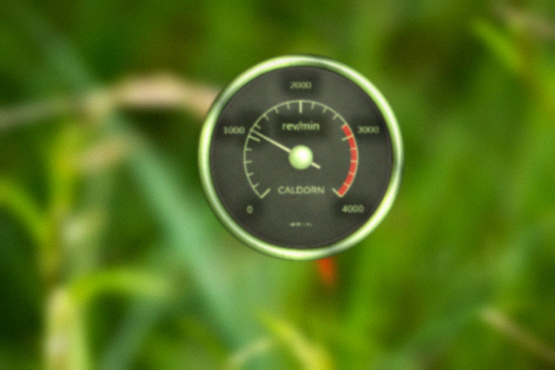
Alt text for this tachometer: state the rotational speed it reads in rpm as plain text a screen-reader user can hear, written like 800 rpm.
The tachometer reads 1100 rpm
